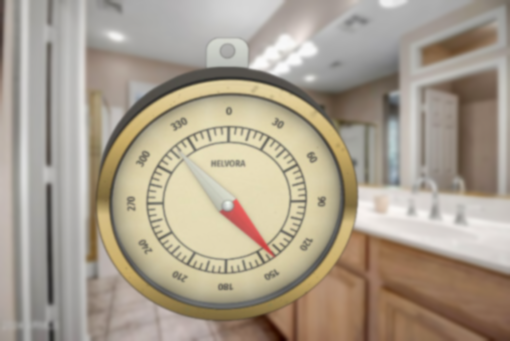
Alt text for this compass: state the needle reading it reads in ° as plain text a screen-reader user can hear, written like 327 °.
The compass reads 140 °
